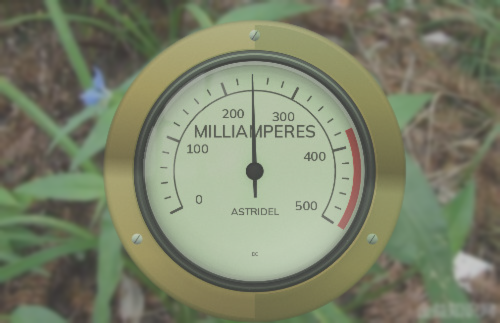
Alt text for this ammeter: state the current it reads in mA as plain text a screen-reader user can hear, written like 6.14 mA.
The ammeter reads 240 mA
